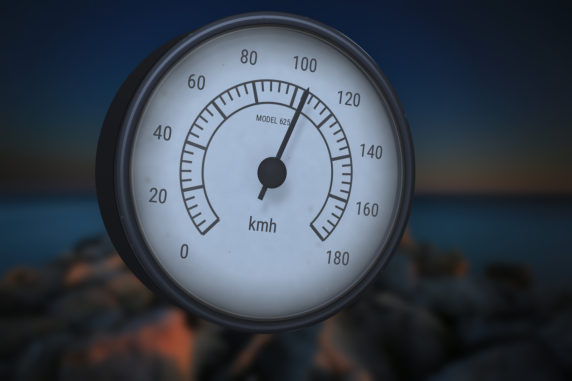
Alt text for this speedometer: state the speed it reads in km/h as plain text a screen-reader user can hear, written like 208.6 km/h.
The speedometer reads 104 km/h
